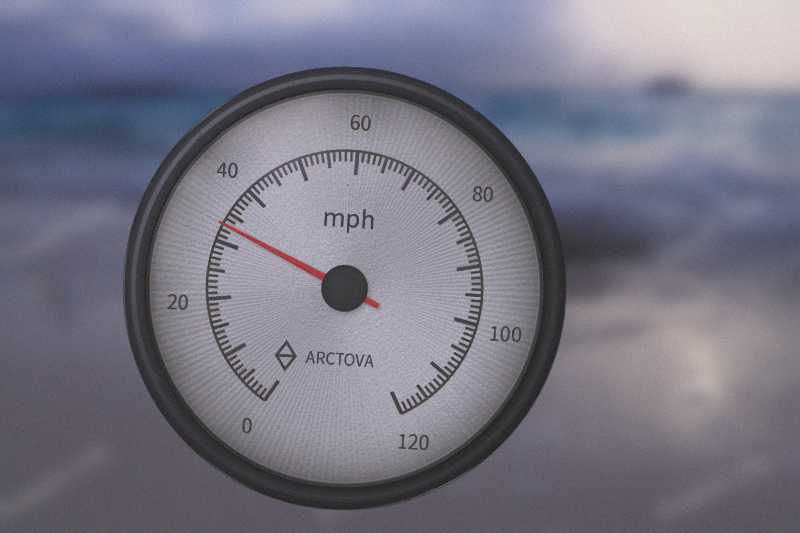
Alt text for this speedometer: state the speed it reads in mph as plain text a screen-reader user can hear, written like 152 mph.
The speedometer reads 33 mph
